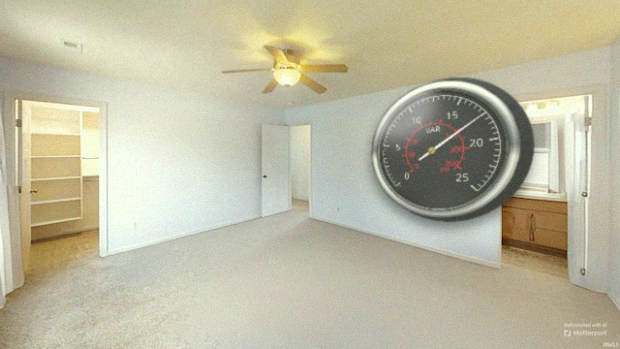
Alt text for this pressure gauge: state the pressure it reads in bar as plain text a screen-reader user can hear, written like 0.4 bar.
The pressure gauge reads 17.5 bar
